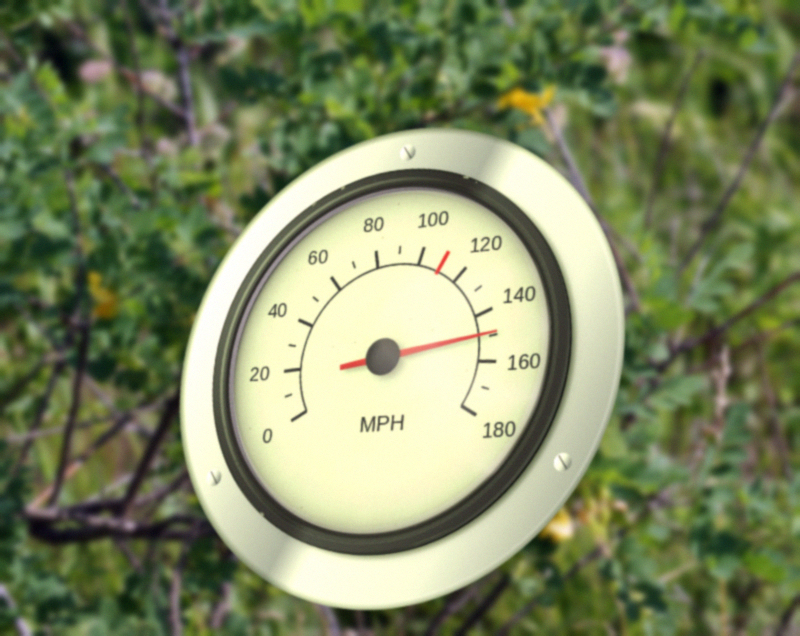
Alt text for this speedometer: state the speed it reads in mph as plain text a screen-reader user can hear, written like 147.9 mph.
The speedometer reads 150 mph
